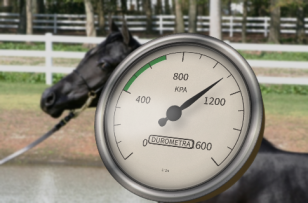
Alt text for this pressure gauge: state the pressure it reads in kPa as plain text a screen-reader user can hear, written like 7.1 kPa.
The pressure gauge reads 1100 kPa
